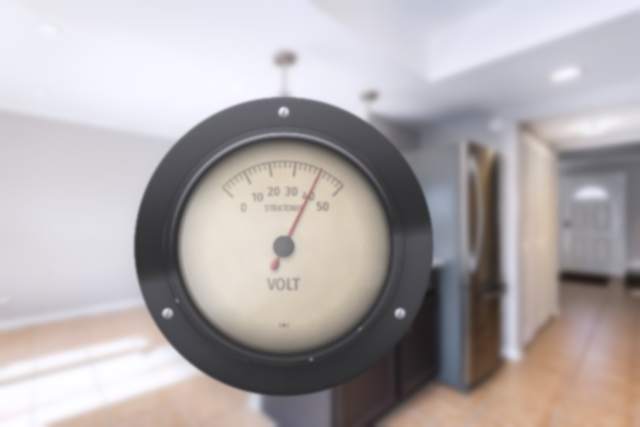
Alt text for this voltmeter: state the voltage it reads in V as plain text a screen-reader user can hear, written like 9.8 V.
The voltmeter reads 40 V
